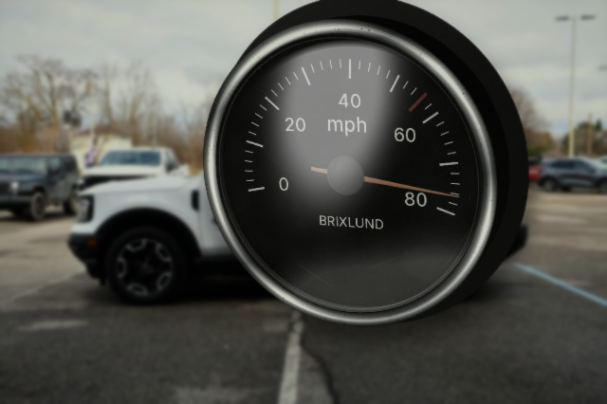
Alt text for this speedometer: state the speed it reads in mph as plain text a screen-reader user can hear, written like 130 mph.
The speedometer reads 76 mph
